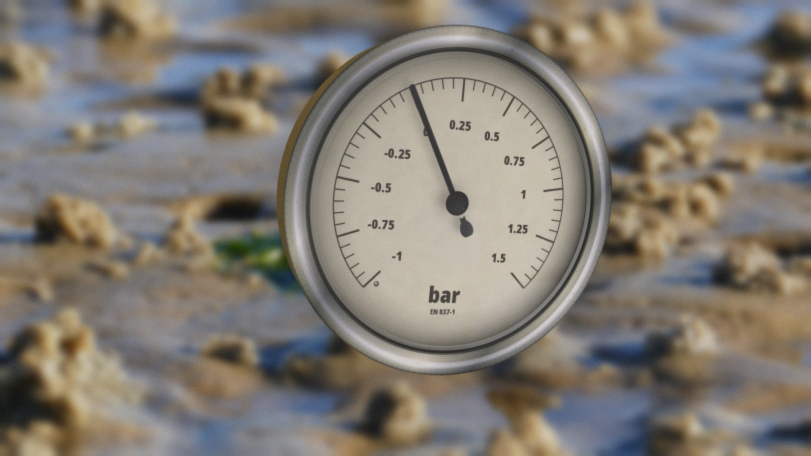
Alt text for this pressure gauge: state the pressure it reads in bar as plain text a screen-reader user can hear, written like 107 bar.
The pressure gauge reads 0 bar
